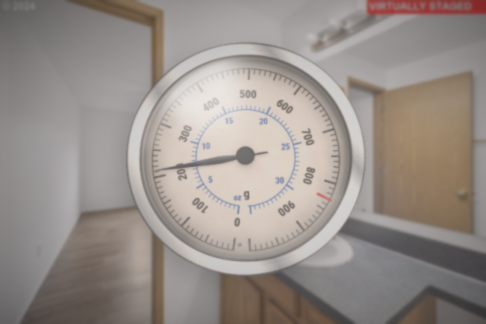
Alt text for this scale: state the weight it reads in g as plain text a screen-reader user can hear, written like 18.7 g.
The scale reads 210 g
